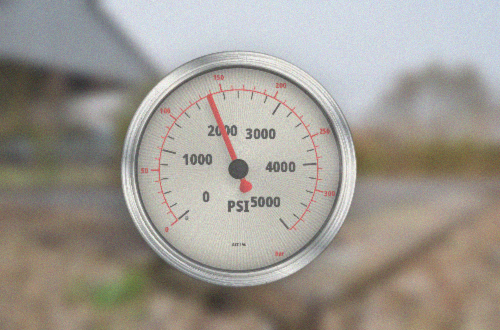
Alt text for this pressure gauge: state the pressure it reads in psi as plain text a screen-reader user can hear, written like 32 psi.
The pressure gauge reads 2000 psi
